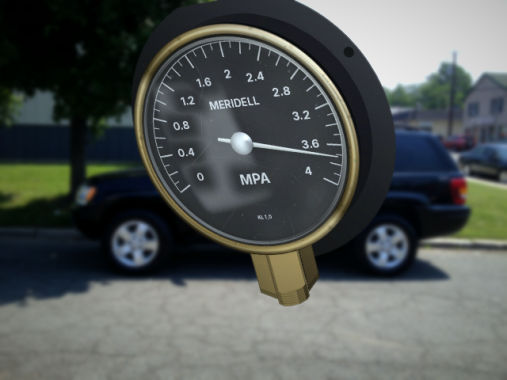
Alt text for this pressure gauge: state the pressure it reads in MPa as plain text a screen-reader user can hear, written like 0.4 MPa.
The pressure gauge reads 3.7 MPa
